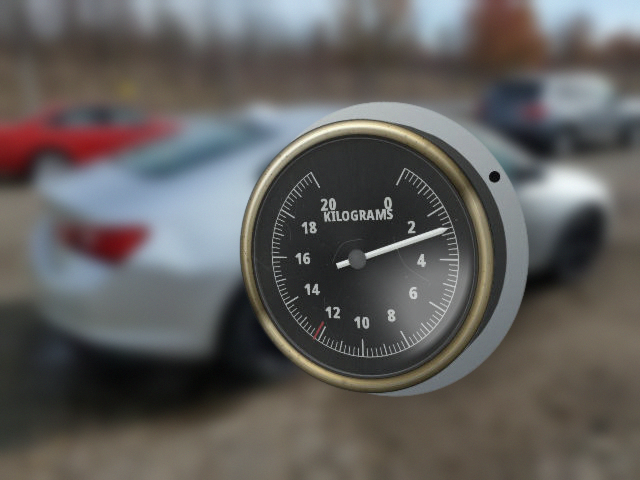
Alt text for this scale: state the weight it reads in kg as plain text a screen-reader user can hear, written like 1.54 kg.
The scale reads 2.8 kg
